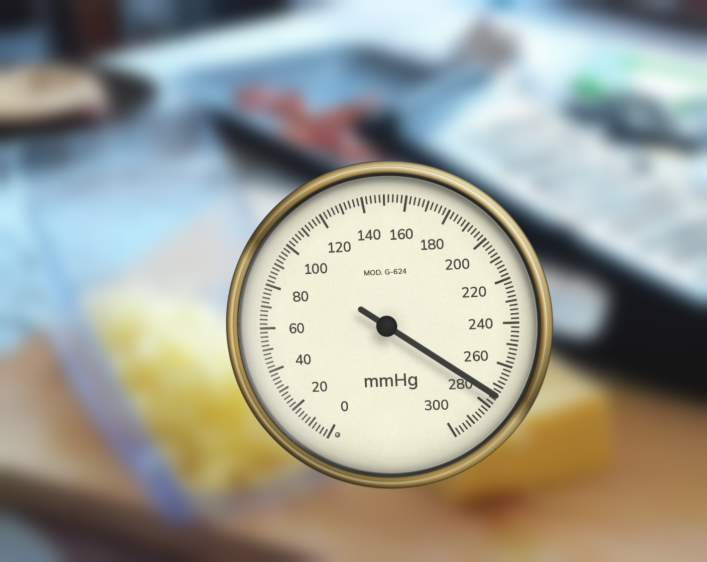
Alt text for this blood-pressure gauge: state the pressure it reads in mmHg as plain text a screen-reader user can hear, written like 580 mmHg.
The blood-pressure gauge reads 274 mmHg
